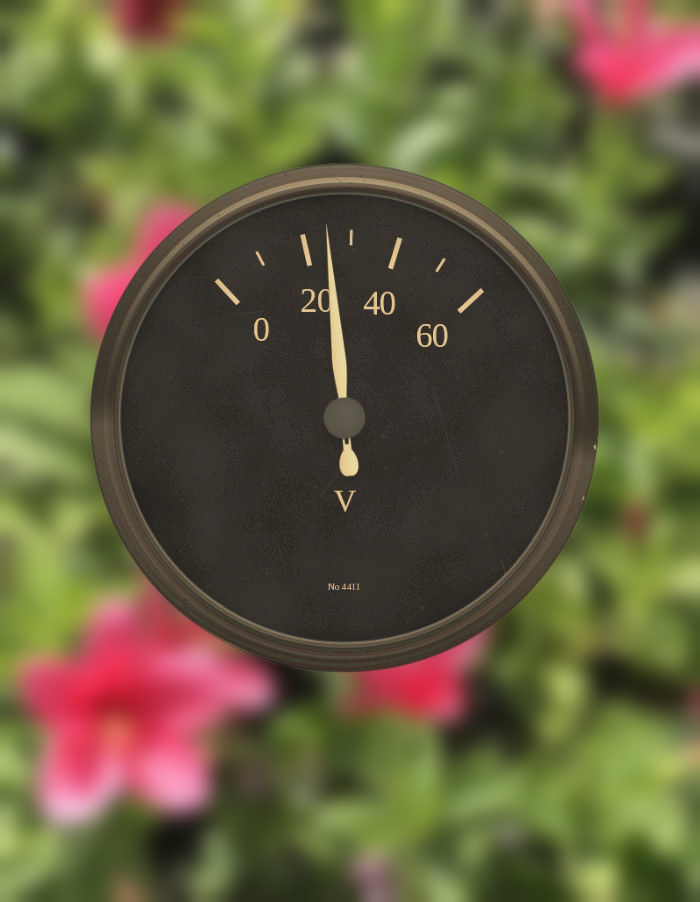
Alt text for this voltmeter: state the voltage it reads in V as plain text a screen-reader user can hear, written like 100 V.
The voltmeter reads 25 V
